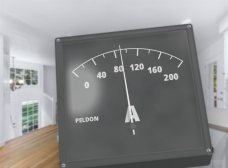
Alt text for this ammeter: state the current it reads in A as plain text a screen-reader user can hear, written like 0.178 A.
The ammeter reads 90 A
